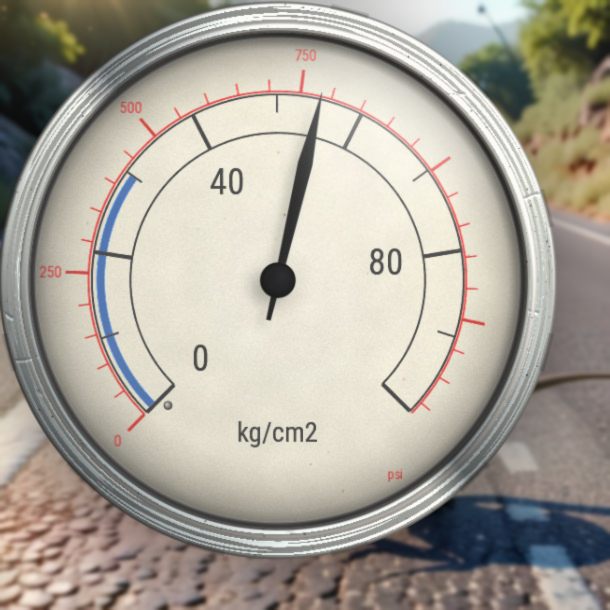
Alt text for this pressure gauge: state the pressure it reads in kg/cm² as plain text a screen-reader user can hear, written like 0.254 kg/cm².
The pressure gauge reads 55 kg/cm²
